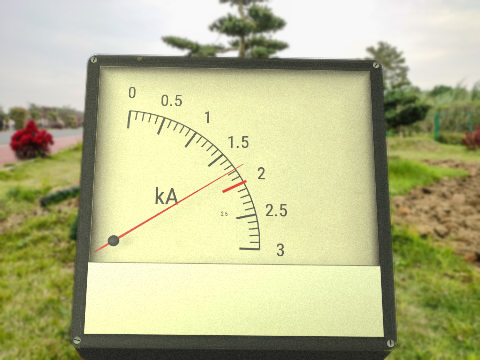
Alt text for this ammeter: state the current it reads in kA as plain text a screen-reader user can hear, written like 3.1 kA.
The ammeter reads 1.8 kA
